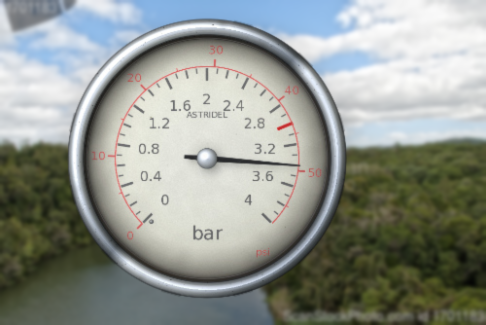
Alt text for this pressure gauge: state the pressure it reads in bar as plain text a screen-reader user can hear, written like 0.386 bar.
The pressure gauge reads 3.4 bar
